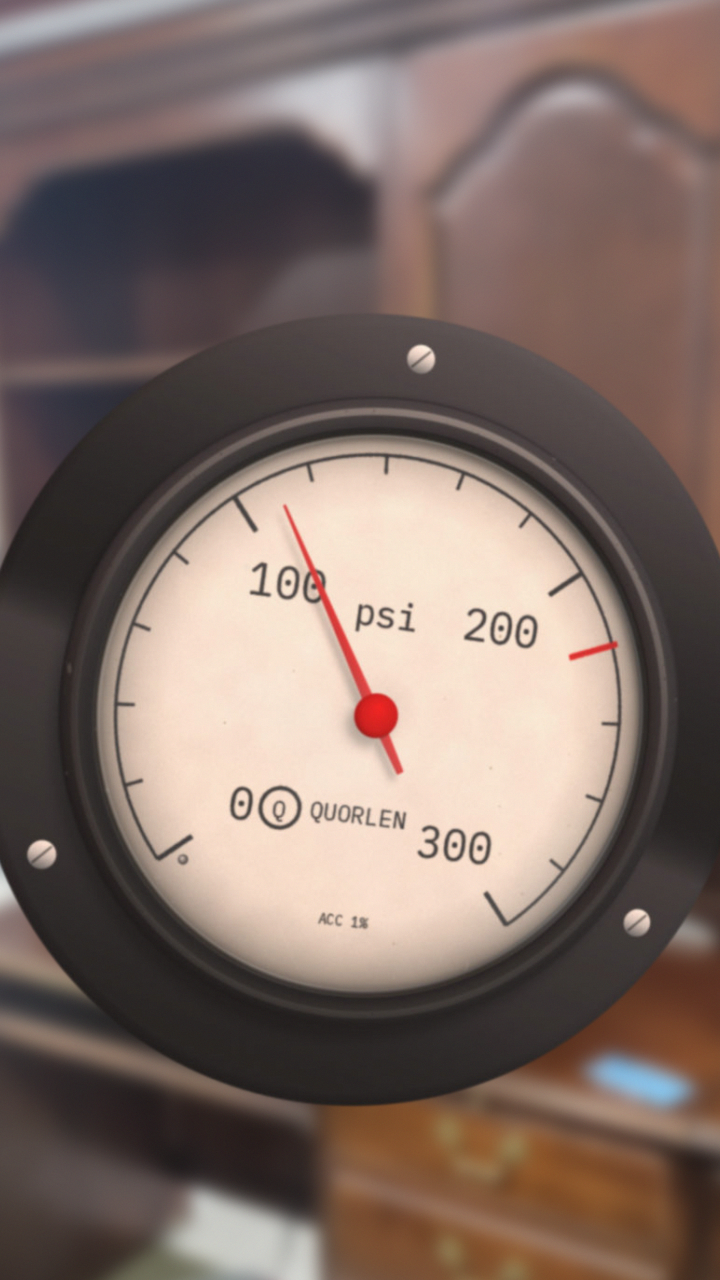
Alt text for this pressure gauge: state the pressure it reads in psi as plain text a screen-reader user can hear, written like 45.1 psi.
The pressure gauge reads 110 psi
